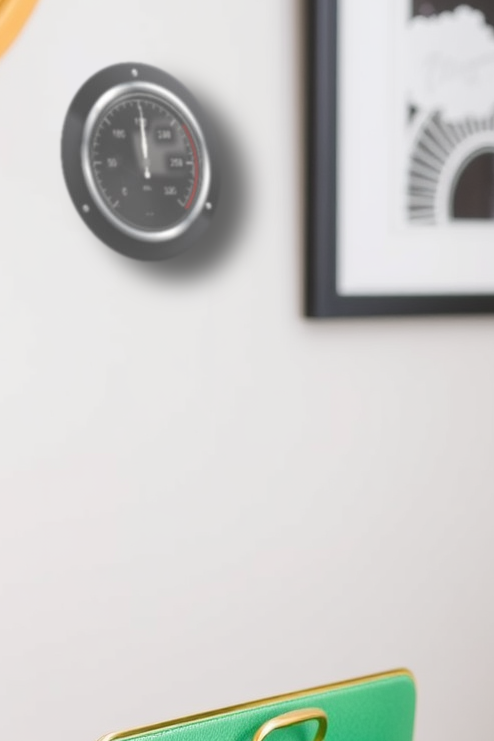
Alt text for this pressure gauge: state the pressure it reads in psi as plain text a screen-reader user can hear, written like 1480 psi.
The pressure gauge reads 150 psi
